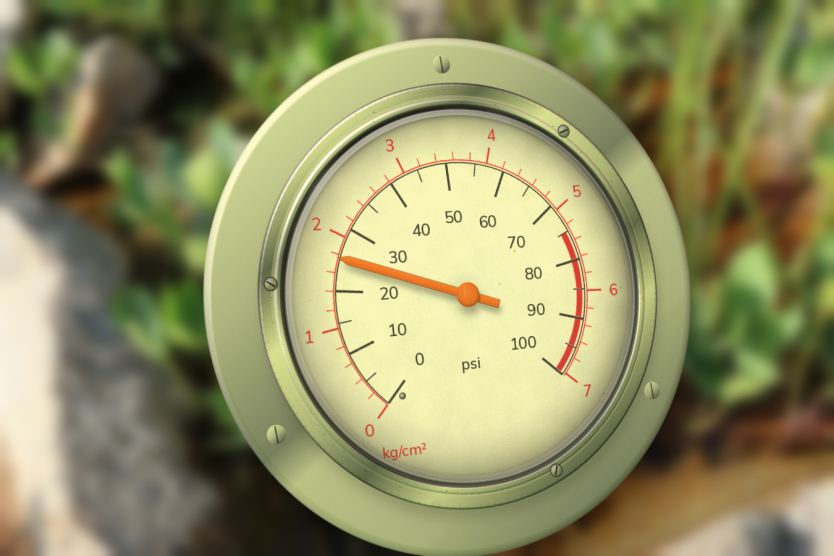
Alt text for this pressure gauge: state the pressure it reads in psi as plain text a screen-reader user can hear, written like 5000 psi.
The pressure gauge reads 25 psi
